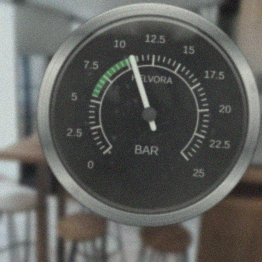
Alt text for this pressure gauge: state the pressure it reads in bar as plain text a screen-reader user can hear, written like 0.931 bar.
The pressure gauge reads 10.5 bar
